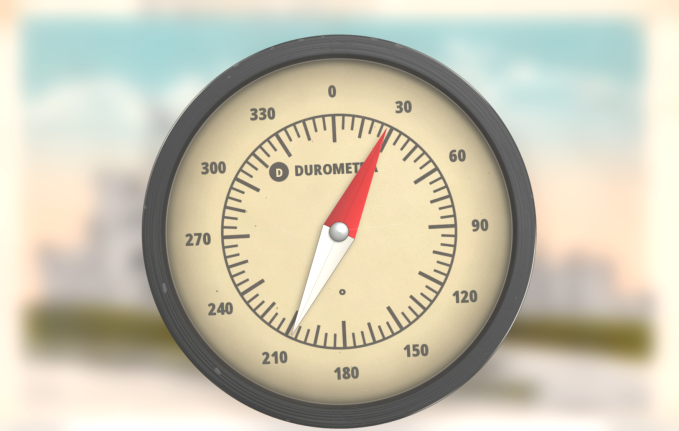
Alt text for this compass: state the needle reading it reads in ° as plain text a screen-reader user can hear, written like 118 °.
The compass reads 27.5 °
